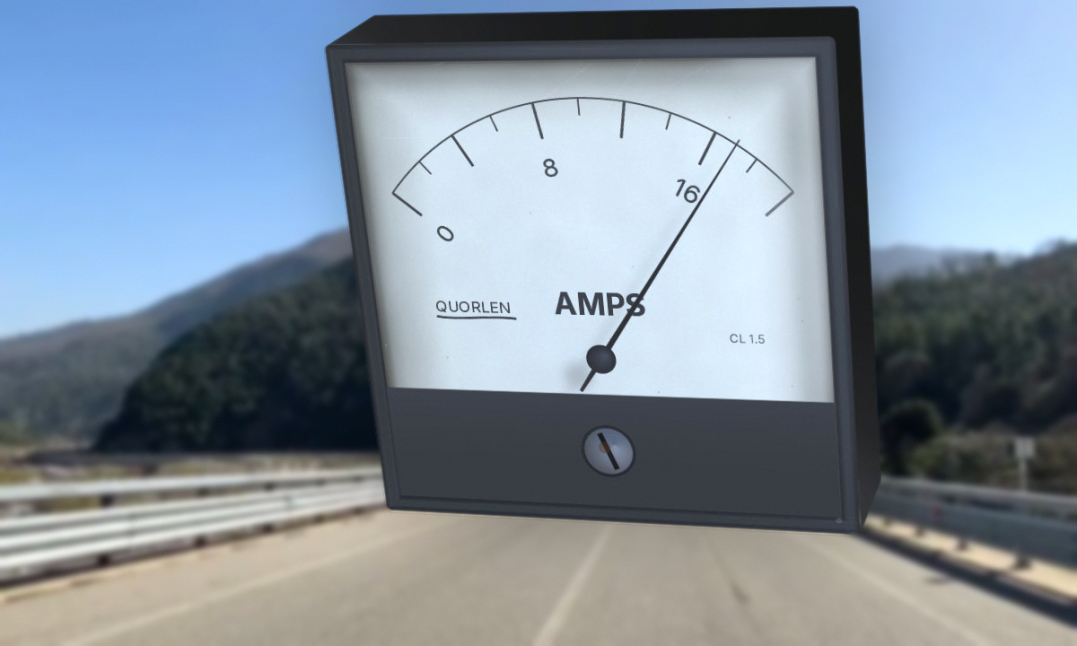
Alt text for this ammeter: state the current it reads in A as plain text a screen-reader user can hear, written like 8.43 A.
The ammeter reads 17 A
